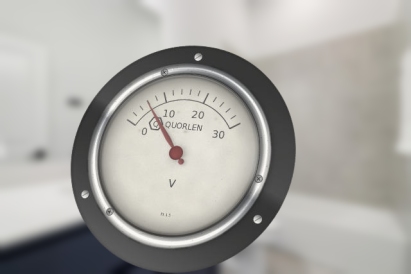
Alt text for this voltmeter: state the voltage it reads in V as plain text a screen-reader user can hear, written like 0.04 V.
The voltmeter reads 6 V
